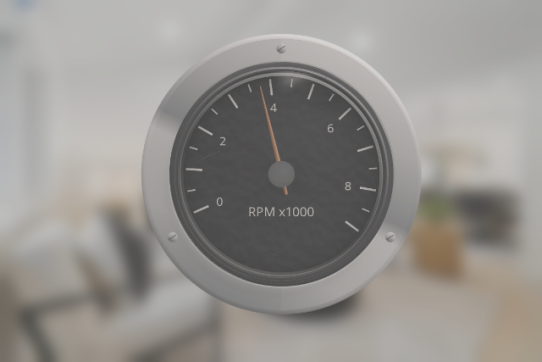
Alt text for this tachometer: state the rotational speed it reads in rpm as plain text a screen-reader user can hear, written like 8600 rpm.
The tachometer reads 3750 rpm
